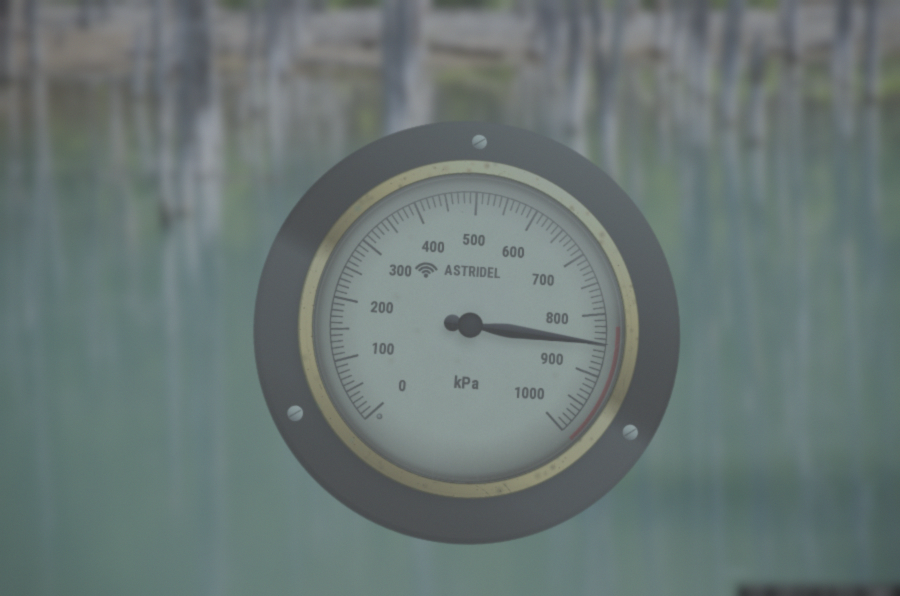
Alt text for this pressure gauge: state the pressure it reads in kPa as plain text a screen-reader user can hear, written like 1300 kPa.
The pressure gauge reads 850 kPa
